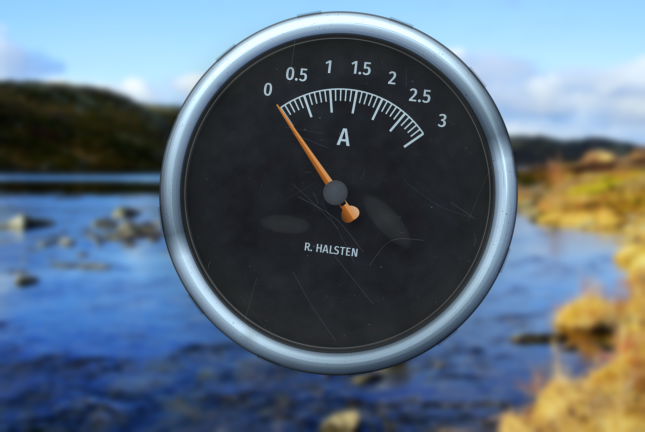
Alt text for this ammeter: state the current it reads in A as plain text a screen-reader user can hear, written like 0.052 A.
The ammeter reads 0 A
